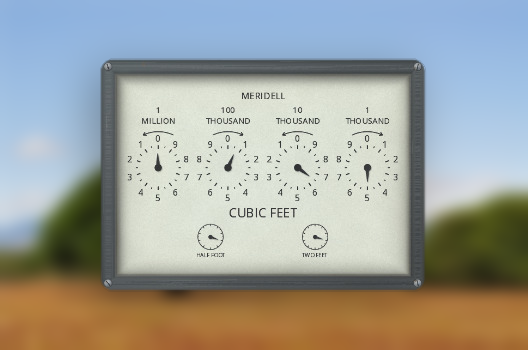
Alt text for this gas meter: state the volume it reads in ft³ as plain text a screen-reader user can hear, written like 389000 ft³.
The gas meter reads 6500 ft³
